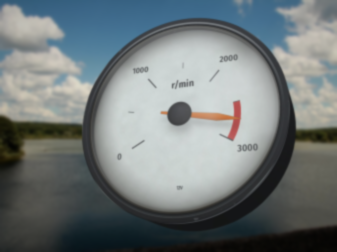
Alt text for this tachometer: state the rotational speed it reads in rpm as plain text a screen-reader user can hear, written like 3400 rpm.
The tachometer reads 2750 rpm
